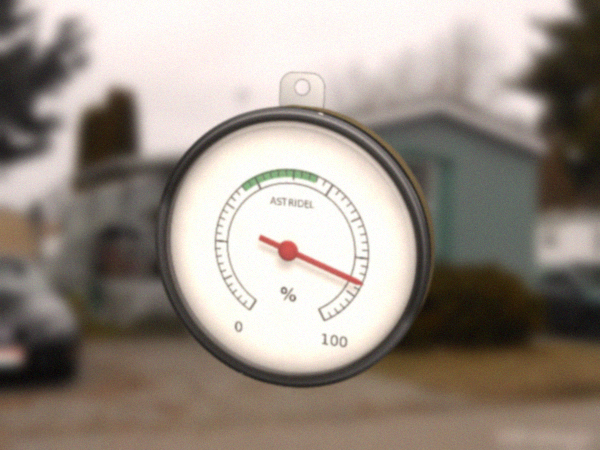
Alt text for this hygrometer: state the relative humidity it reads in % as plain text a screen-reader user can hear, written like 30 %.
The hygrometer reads 86 %
